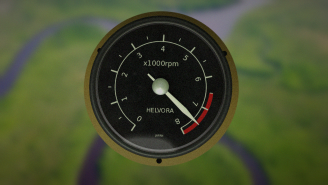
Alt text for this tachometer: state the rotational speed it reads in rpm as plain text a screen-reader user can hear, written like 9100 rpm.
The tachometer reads 7500 rpm
